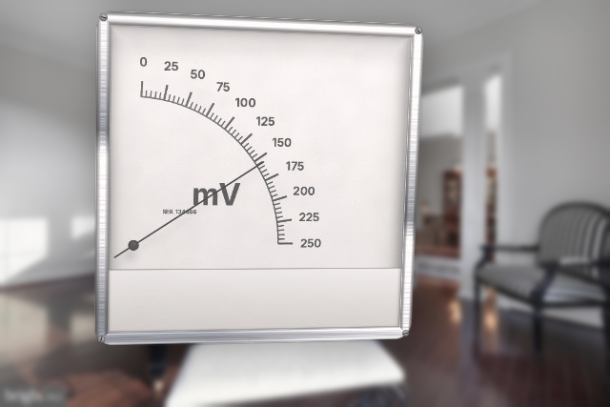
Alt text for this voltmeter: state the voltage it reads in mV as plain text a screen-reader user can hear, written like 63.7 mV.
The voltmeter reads 155 mV
